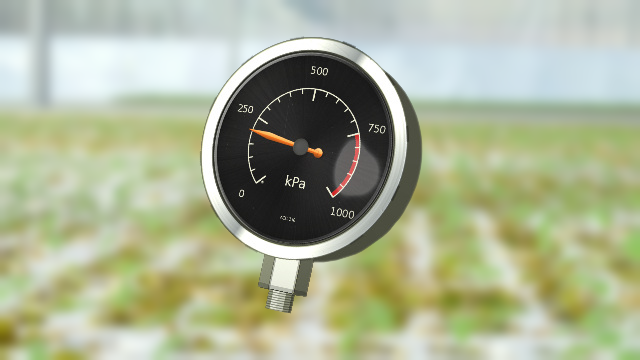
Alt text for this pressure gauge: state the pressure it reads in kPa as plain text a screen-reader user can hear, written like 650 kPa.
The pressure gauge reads 200 kPa
